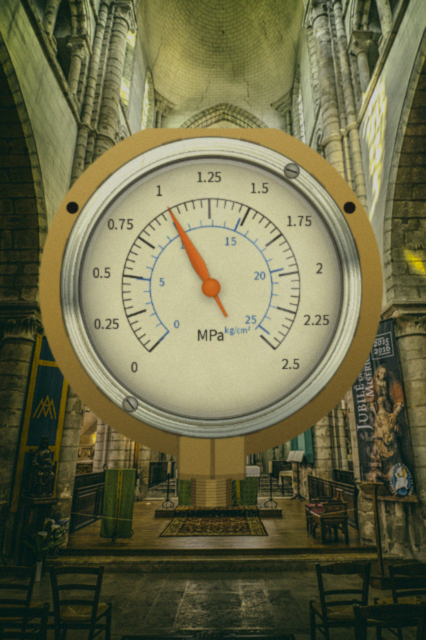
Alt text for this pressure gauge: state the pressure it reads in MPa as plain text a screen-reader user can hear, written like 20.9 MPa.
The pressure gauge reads 1 MPa
